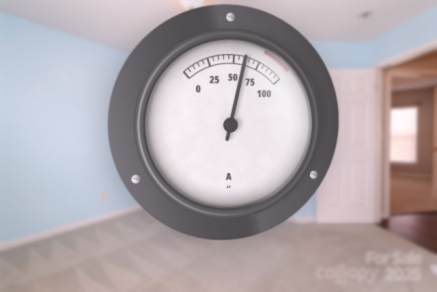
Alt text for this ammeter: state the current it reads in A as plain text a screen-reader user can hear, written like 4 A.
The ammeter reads 60 A
